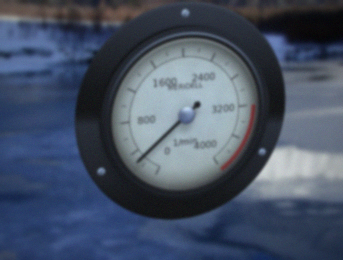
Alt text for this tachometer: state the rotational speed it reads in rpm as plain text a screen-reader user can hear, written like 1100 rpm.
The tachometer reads 300 rpm
